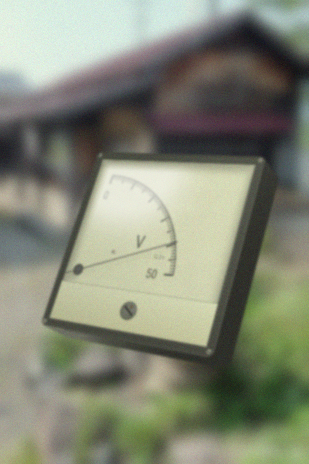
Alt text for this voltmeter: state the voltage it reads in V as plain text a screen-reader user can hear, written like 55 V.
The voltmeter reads 40 V
